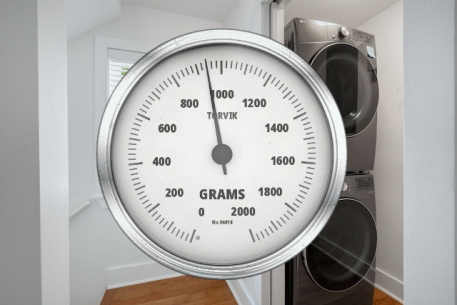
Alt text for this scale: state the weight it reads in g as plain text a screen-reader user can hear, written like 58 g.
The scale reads 940 g
